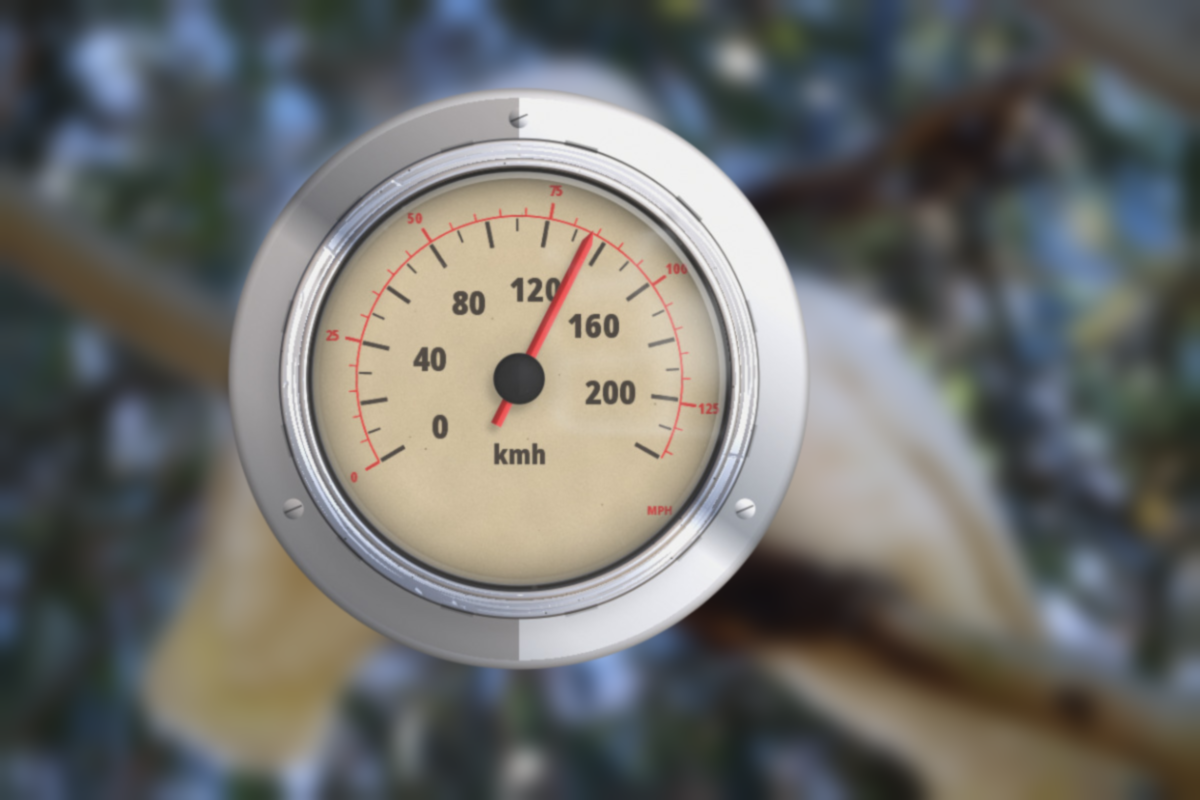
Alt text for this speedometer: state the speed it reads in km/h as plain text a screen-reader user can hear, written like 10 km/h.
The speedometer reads 135 km/h
